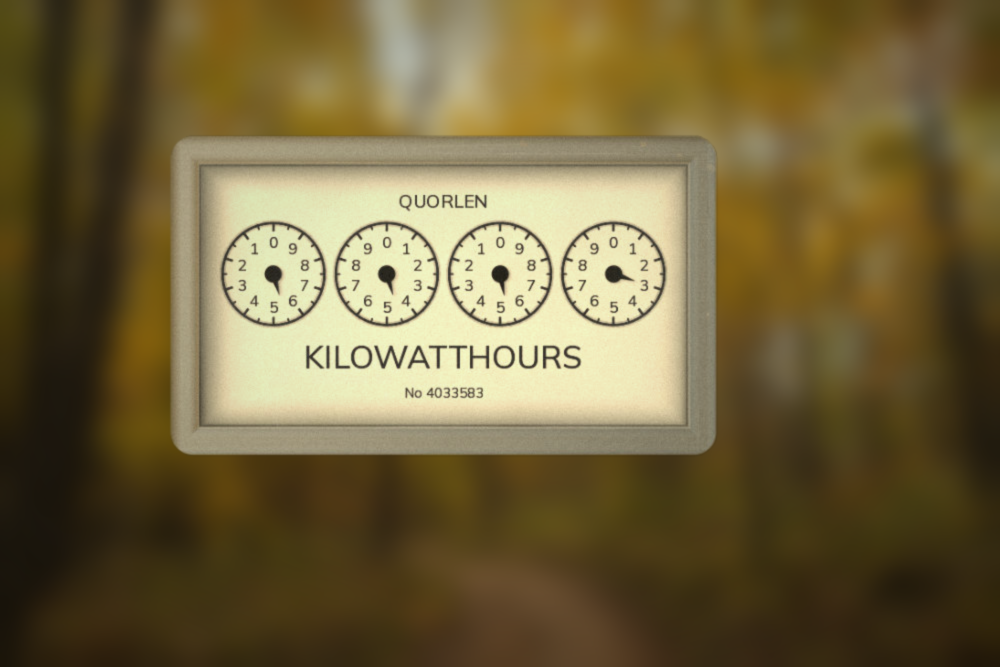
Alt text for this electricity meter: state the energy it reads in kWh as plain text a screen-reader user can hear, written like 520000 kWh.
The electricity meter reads 5453 kWh
